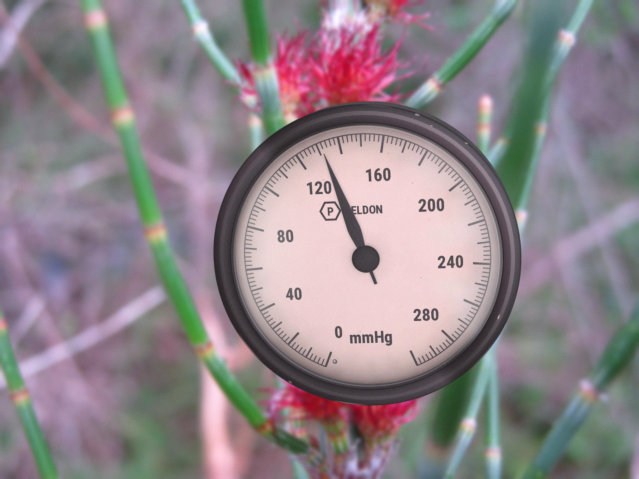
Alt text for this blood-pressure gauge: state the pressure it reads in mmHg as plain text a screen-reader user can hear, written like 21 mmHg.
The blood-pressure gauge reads 132 mmHg
